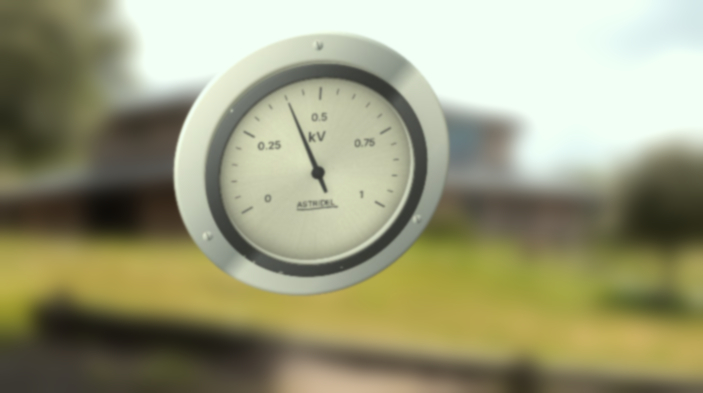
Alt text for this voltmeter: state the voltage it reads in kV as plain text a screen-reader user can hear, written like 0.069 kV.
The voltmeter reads 0.4 kV
